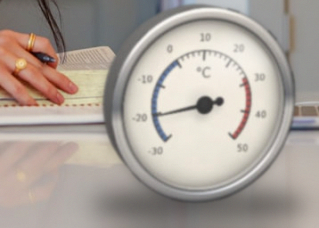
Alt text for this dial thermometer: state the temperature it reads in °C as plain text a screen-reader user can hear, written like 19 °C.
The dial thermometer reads -20 °C
